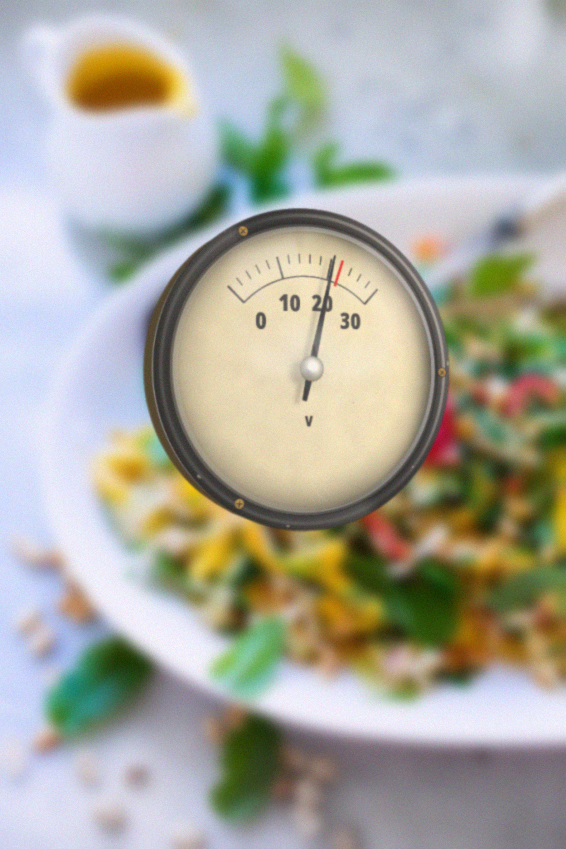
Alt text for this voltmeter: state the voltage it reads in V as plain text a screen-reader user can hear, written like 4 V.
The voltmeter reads 20 V
